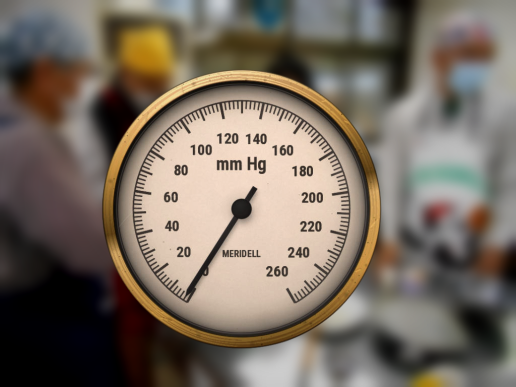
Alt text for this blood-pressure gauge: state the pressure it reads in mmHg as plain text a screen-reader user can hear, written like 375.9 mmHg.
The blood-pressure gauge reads 2 mmHg
